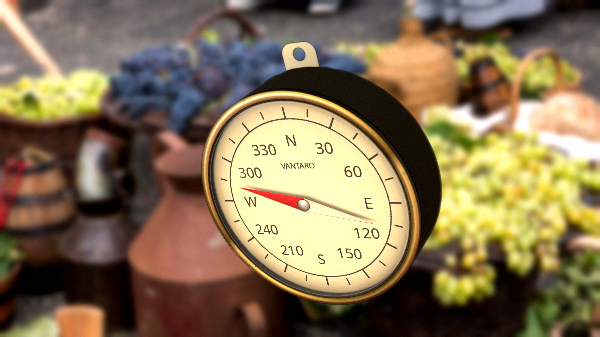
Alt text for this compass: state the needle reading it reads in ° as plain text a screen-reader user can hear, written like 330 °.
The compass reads 285 °
